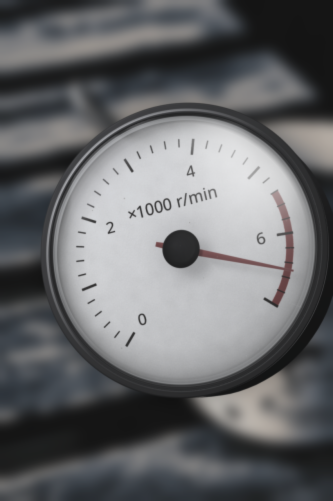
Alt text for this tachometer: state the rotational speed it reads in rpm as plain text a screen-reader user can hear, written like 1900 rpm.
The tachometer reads 6500 rpm
